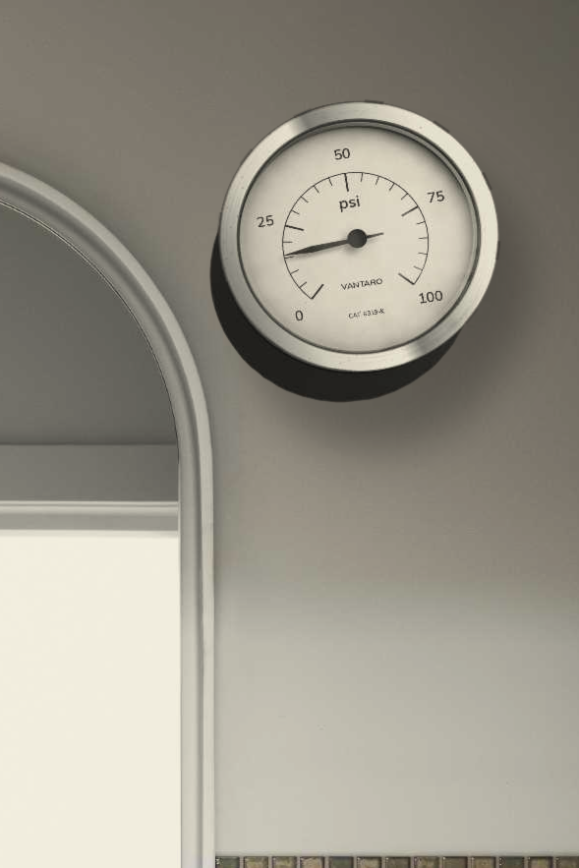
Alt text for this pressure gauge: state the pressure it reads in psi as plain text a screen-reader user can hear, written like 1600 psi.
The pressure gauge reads 15 psi
